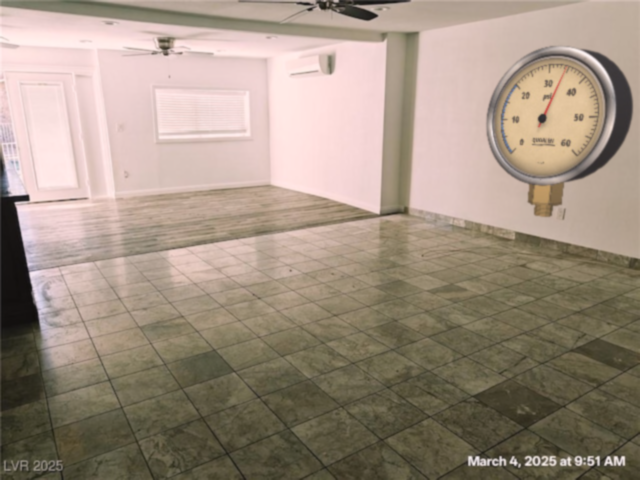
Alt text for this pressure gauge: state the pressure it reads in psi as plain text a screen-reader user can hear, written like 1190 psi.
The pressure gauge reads 35 psi
